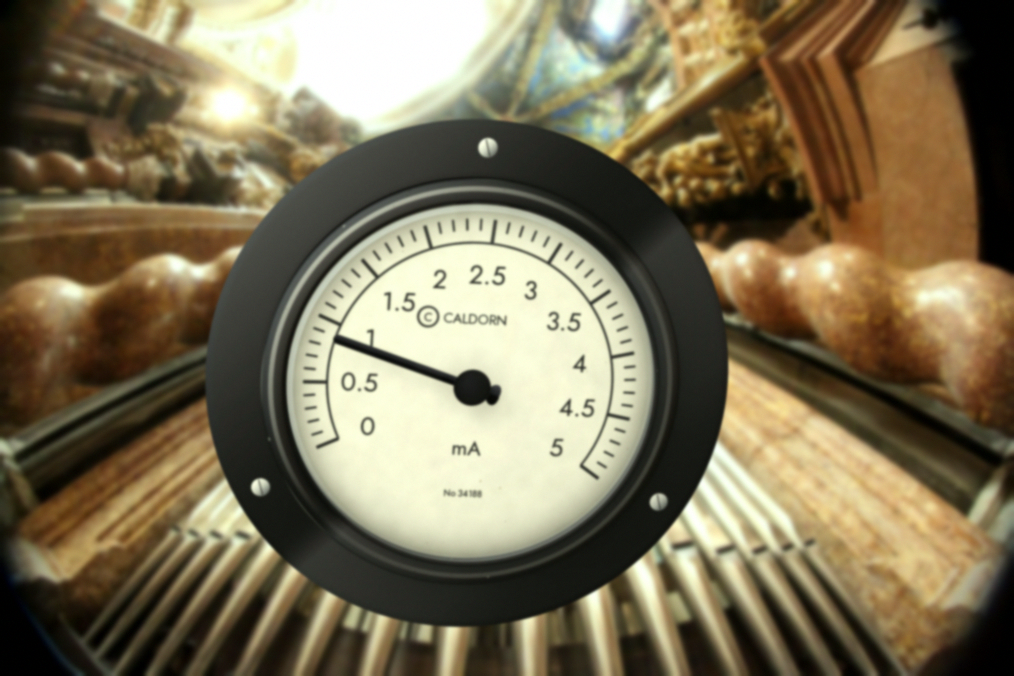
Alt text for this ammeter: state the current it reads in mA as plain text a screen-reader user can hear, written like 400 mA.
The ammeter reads 0.9 mA
